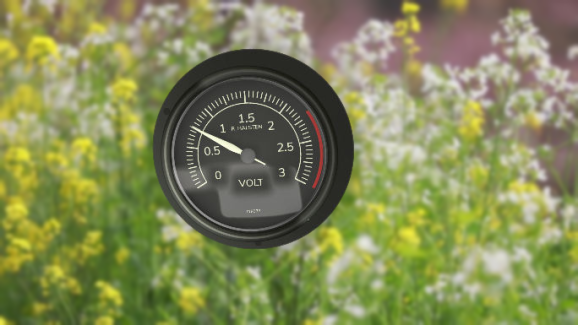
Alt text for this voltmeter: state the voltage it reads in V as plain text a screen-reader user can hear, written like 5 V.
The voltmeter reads 0.75 V
